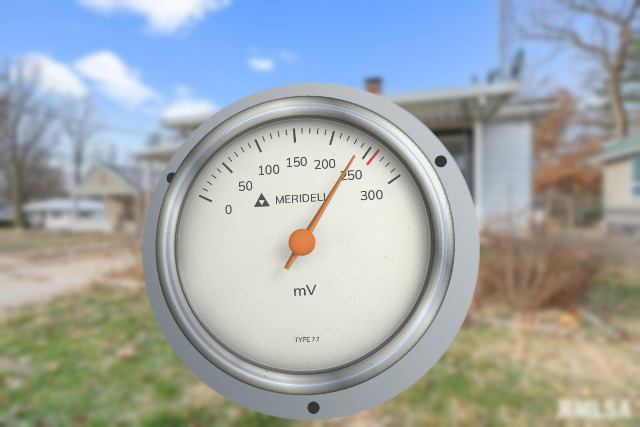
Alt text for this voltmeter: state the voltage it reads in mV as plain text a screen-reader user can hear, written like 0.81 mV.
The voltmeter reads 240 mV
